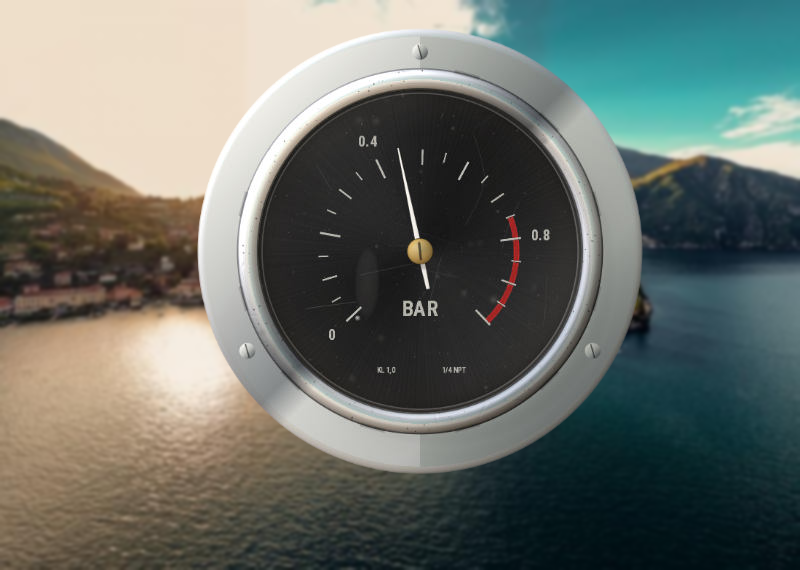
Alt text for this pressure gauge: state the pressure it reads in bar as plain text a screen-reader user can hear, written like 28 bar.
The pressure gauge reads 0.45 bar
